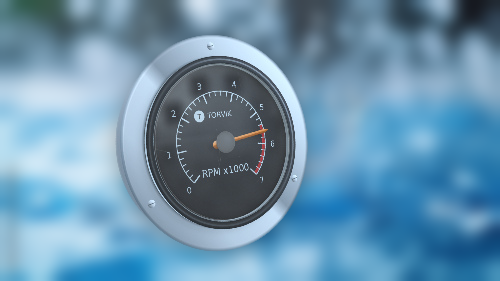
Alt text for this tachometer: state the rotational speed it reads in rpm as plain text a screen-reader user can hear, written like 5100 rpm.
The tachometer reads 5600 rpm
